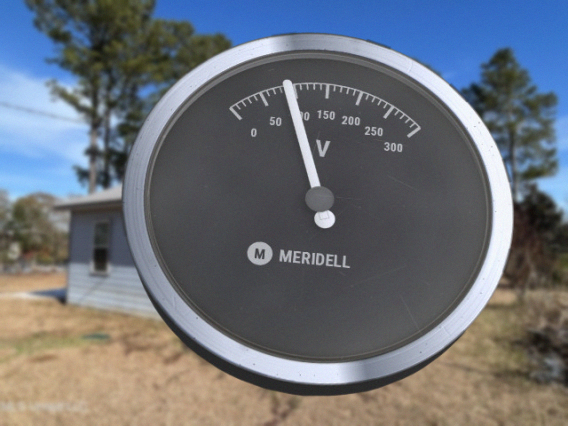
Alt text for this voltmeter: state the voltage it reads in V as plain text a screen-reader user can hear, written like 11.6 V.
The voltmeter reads 90 V
